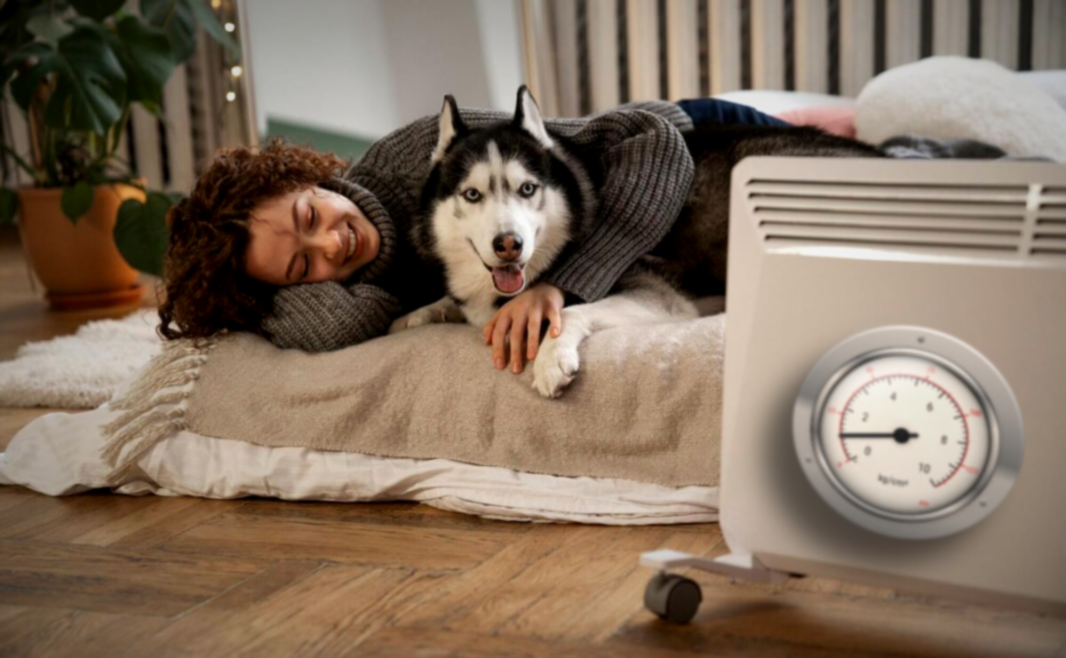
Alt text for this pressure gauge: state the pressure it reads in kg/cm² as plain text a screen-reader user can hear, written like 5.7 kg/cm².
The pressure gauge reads 1 kg/cm²
